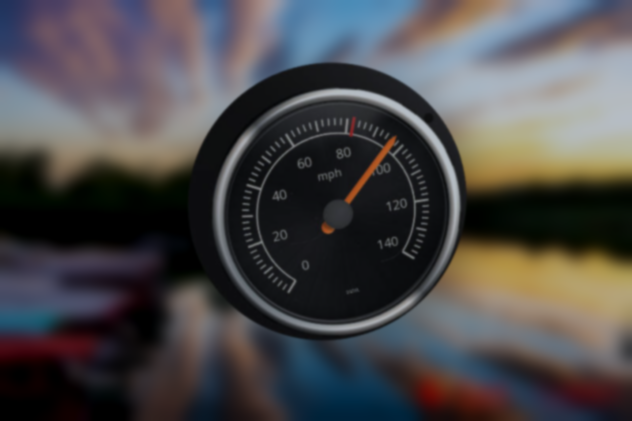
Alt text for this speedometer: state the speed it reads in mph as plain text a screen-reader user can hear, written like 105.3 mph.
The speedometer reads 96 mph
